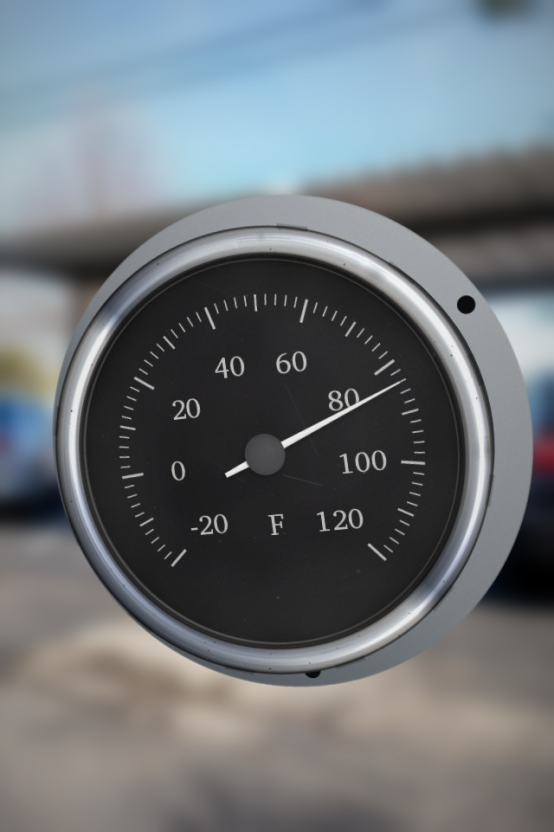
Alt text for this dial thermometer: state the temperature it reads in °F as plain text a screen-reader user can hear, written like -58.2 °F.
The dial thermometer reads 84 °F
